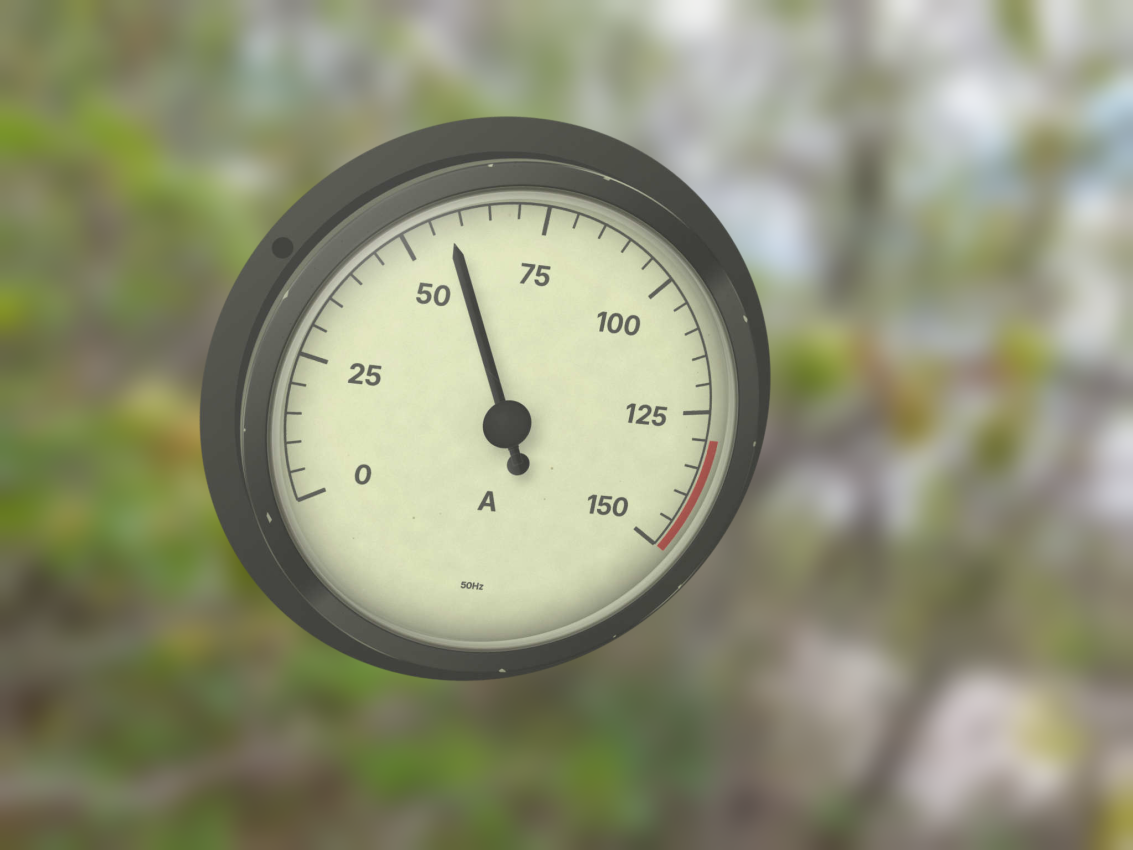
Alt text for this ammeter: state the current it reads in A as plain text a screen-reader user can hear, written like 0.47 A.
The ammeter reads 57.5 A
